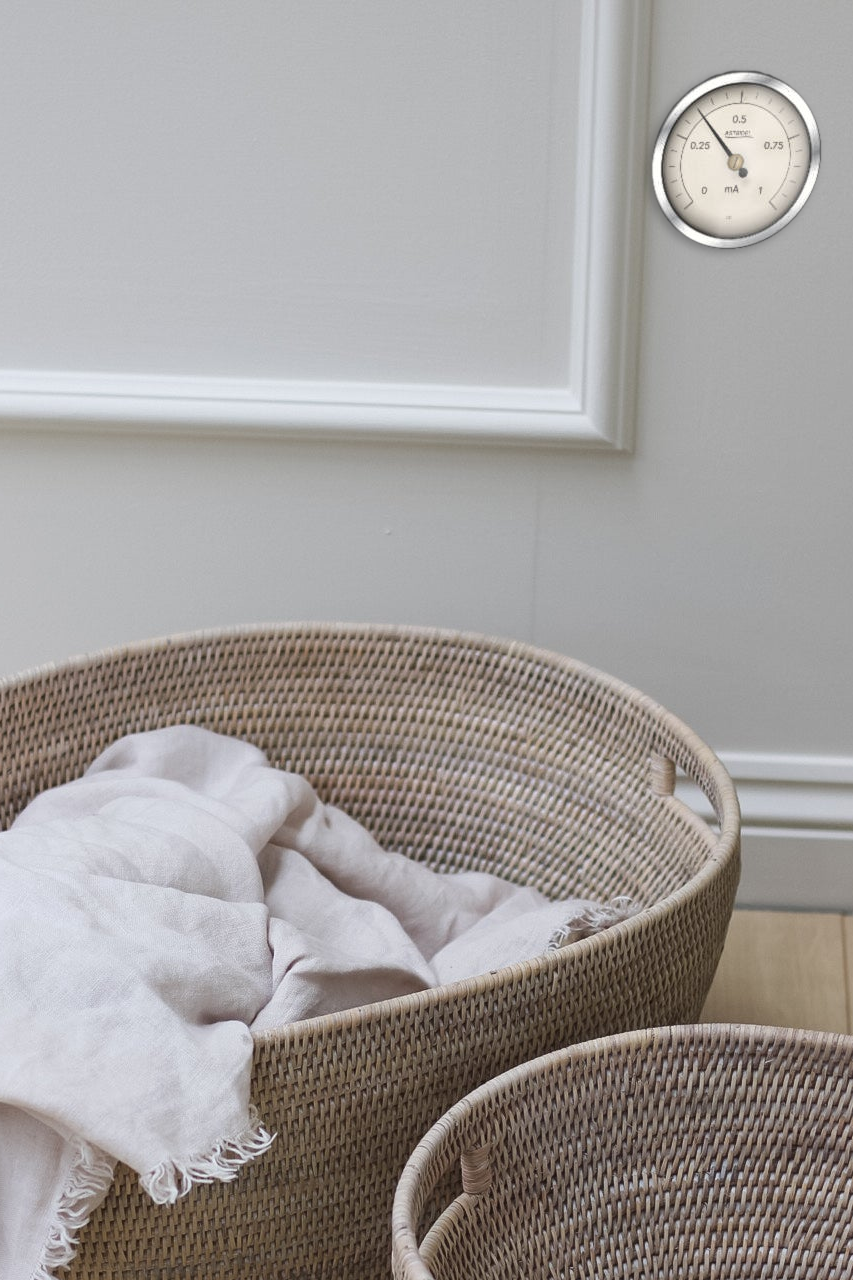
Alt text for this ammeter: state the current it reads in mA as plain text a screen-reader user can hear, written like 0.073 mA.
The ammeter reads 0.35 mA
